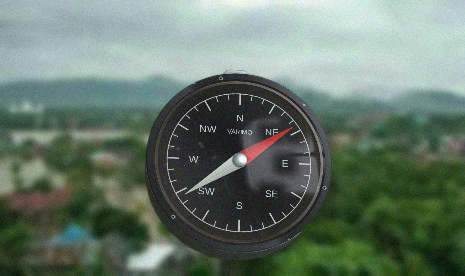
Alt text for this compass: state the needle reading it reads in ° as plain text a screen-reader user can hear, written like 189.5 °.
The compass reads 55 °
